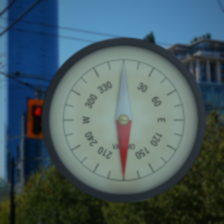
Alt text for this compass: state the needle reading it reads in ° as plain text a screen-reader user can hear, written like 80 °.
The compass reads 180 °
